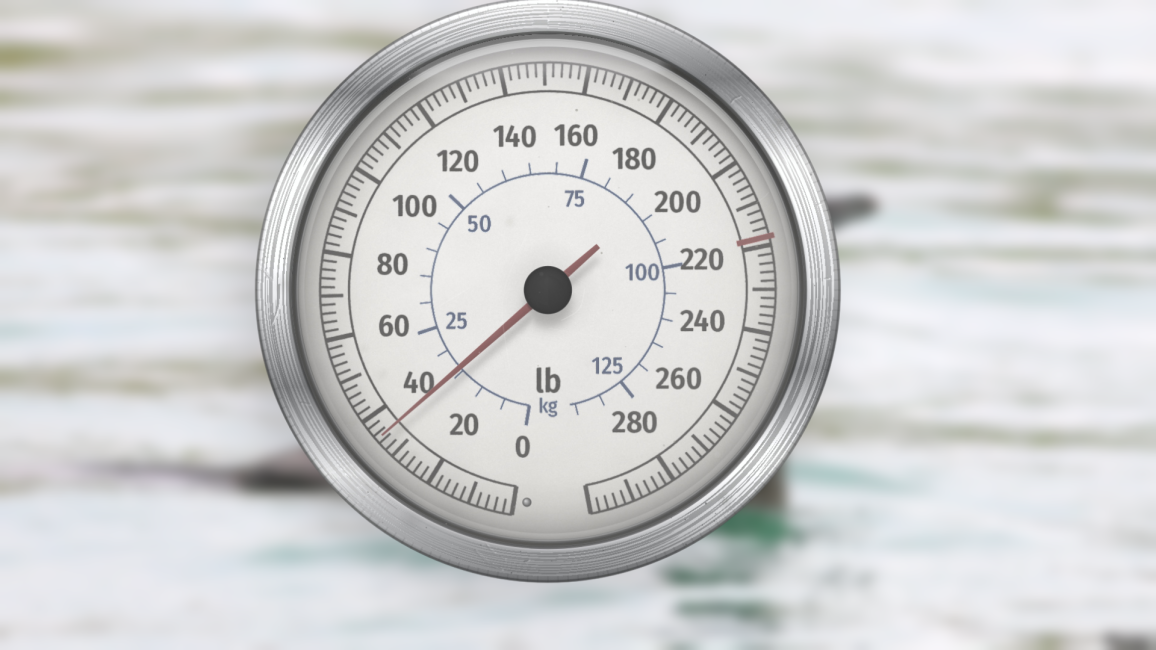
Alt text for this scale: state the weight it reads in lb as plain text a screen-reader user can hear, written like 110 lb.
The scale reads 35 lb
